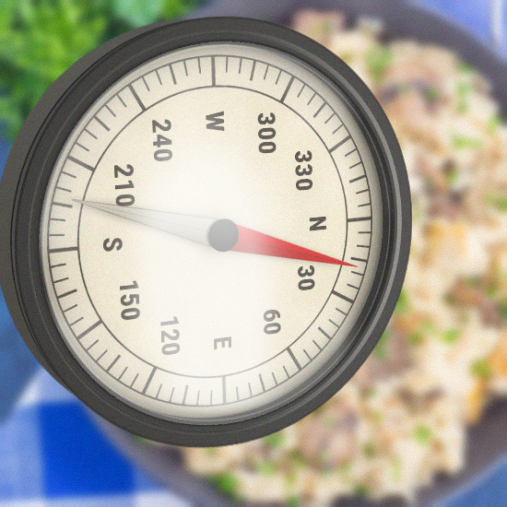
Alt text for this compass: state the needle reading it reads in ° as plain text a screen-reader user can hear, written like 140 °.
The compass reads 17.5 °
